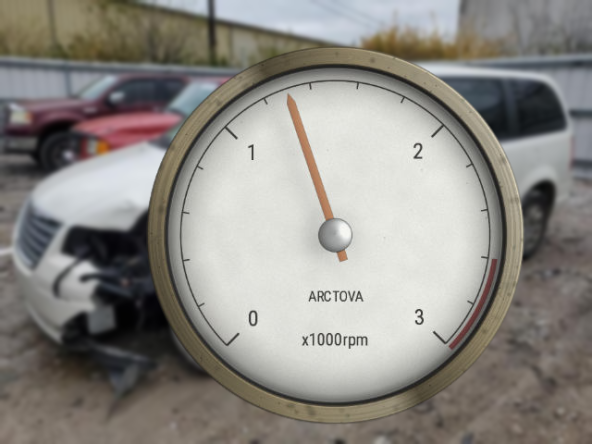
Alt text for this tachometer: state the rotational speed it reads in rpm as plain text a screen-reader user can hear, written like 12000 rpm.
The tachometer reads 1300 rpm
